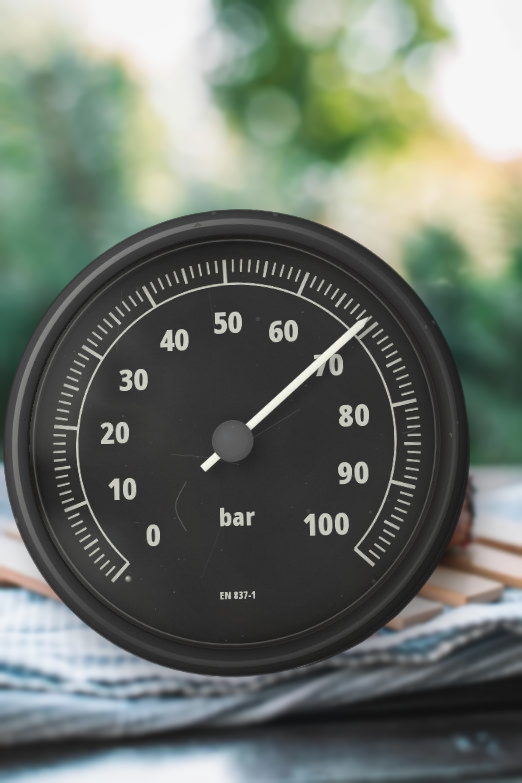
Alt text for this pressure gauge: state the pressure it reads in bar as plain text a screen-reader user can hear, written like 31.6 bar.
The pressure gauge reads 69 bar
